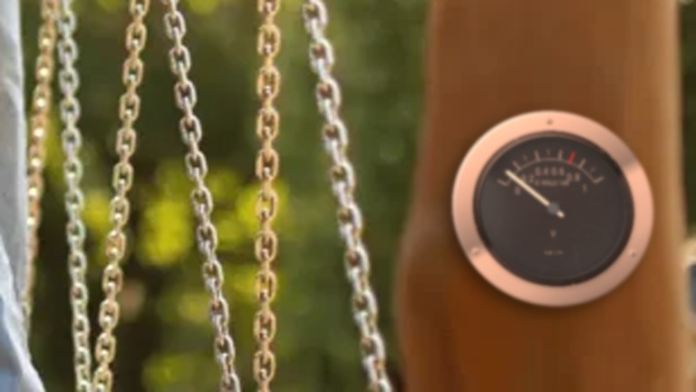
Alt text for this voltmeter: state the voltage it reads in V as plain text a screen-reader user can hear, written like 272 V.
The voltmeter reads 0.1 V
